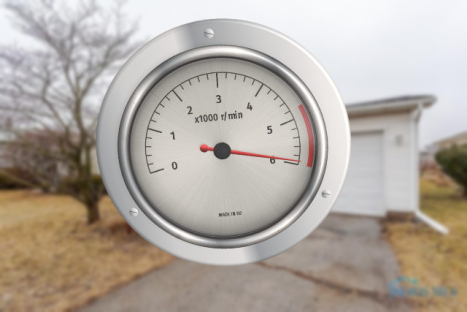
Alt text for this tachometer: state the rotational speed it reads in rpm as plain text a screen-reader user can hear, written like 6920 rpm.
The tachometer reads 5900 rpm
